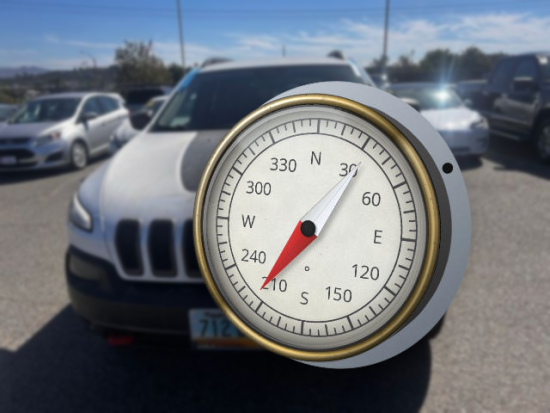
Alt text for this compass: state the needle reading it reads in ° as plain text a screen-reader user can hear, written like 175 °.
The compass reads 215 °
